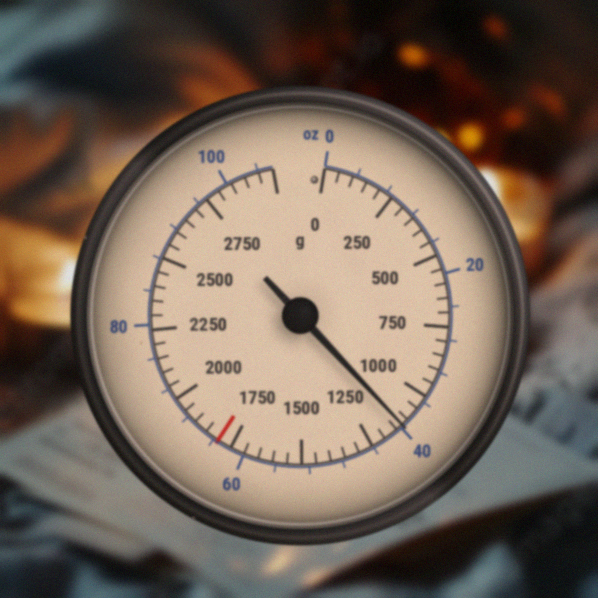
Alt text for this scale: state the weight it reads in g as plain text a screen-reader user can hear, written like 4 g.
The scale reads 1125 g
